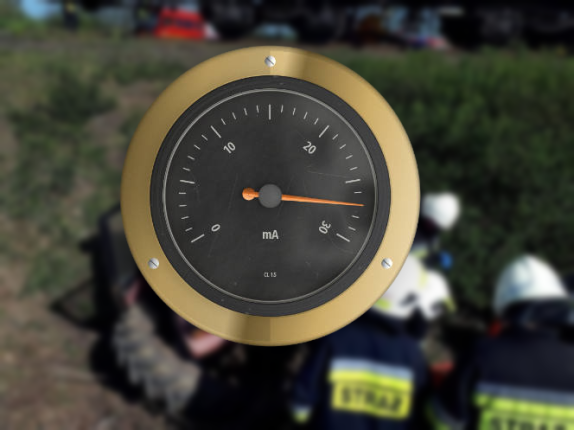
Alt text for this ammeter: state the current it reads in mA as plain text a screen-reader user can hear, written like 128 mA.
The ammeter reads 27 mA
